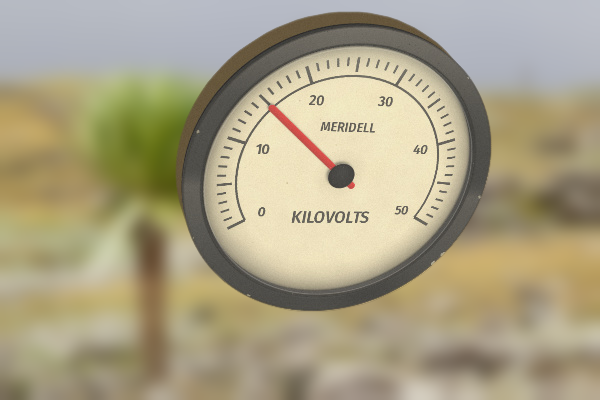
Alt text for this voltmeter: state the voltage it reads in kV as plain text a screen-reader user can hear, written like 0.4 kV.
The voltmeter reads 15 kV
